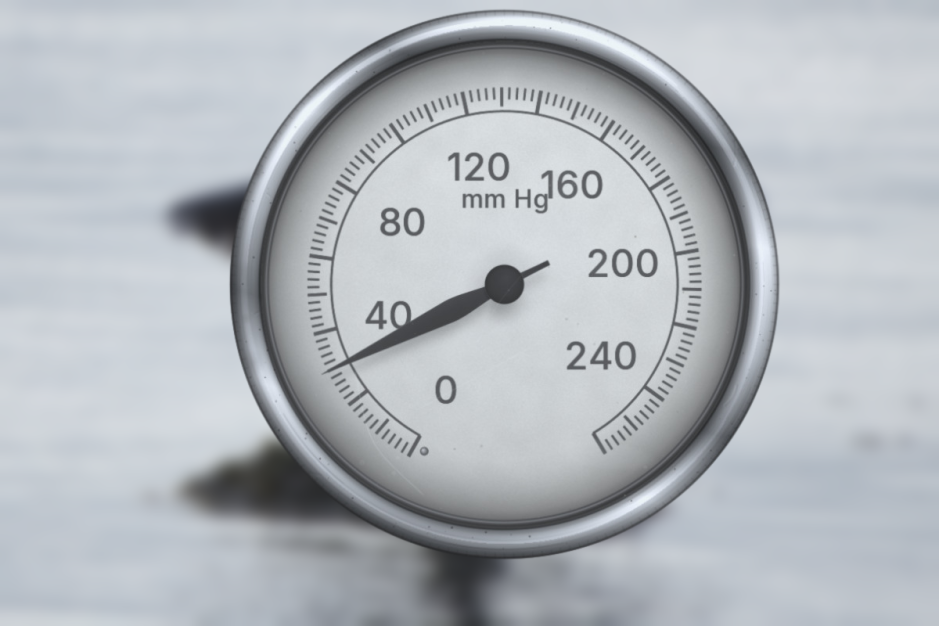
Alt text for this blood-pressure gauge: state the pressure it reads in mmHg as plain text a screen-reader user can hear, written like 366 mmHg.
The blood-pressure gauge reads 30 mmHg
